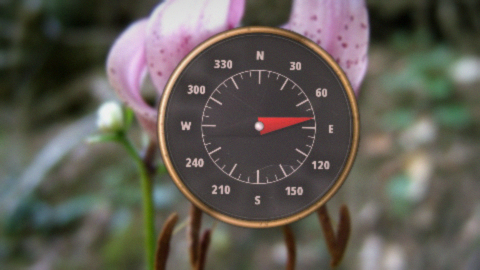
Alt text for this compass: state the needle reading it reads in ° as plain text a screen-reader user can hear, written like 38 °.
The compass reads 80 °
